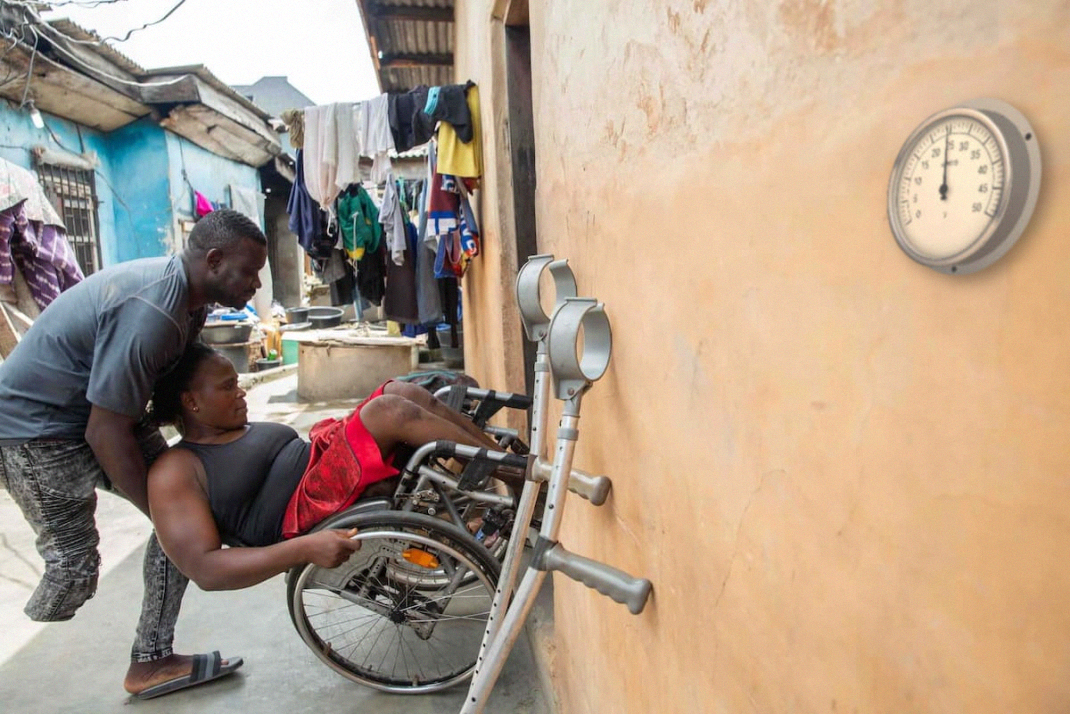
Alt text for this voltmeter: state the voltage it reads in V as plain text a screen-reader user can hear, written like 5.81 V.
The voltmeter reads 25 V
